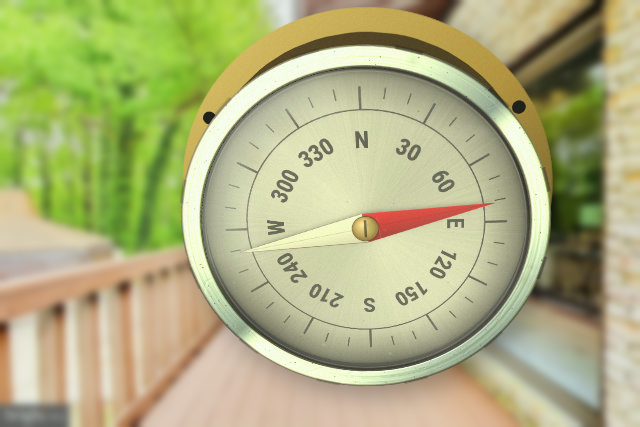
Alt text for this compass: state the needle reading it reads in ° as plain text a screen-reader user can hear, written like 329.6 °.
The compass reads 80 °
